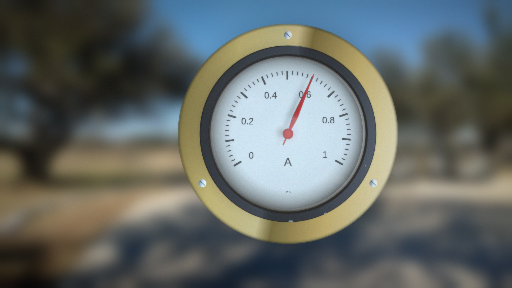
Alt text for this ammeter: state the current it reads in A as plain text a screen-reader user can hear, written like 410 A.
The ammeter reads 0.6 A
